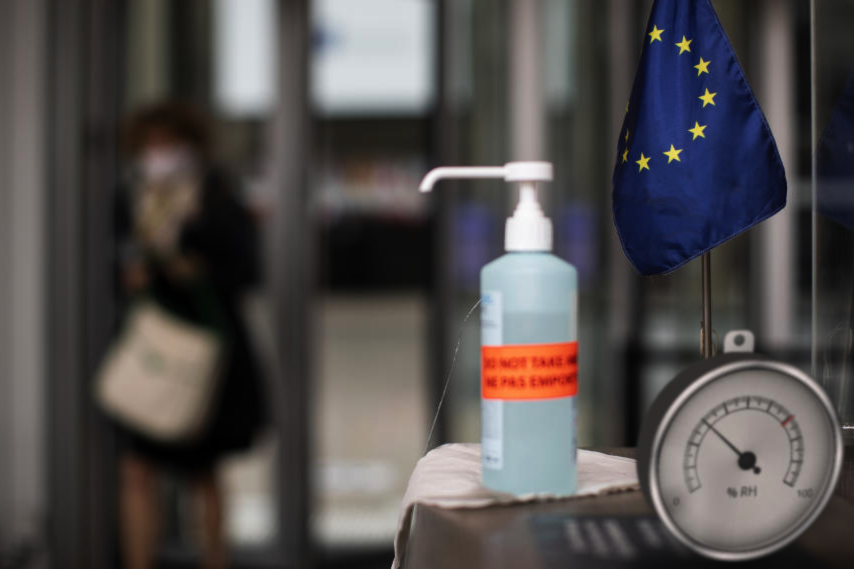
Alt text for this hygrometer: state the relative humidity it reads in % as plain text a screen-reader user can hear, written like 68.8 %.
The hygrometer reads 30 %
